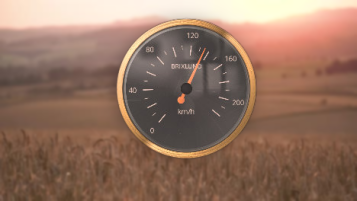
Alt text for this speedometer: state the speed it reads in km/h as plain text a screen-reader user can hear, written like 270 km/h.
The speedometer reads 135 km/h
